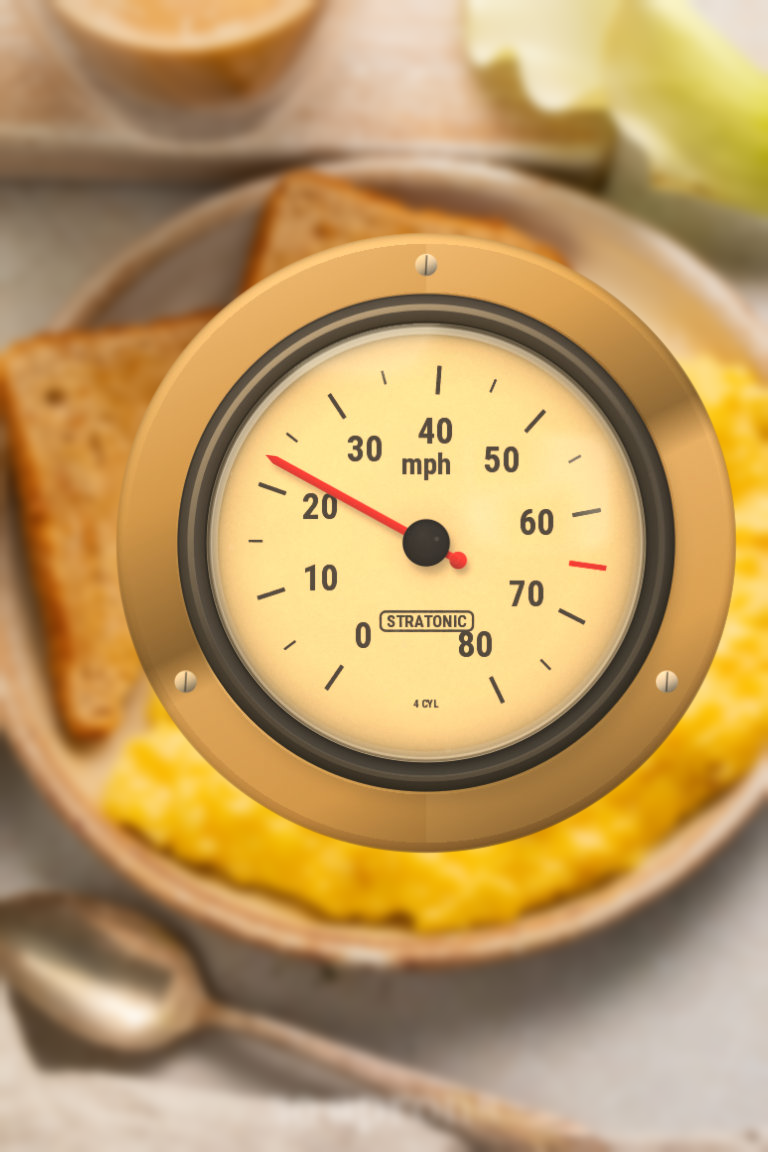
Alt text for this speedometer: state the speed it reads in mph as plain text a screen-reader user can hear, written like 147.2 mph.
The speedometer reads 22.5 mph
